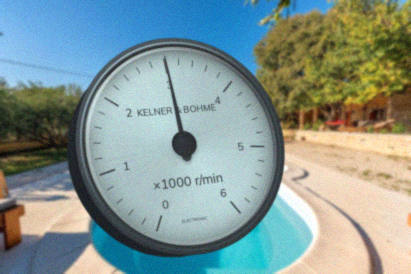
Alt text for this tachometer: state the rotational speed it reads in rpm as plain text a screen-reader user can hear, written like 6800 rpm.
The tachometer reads 3000 rpm
